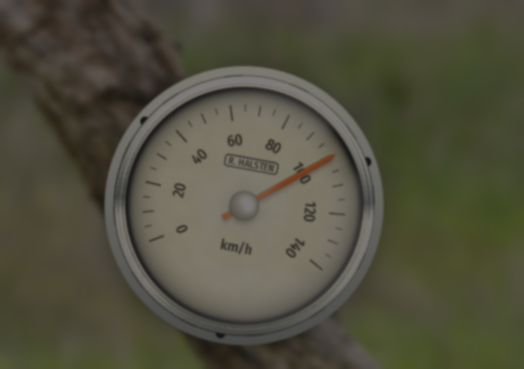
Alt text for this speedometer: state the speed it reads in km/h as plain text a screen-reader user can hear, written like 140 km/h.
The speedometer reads 100 km/h
